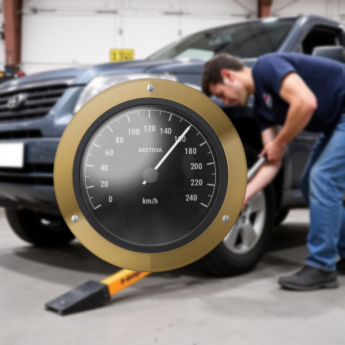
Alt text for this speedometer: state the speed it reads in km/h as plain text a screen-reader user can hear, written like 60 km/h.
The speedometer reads 160 km/h
